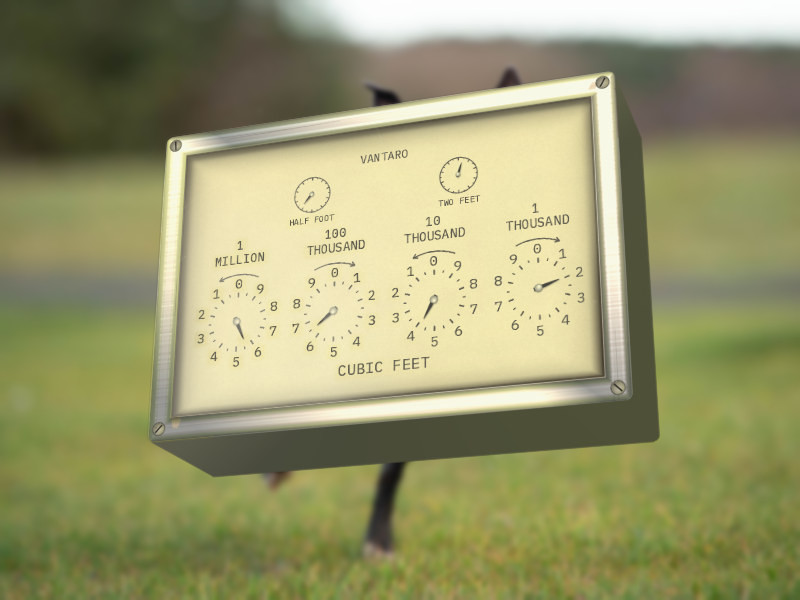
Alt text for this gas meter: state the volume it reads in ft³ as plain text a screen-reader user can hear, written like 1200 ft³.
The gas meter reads 564200 ft³
